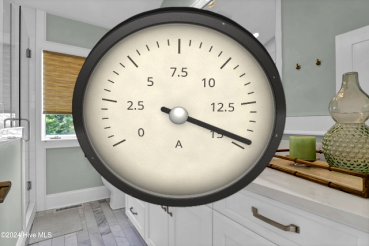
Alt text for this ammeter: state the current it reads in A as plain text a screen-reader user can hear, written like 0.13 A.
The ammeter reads 14.5 A
